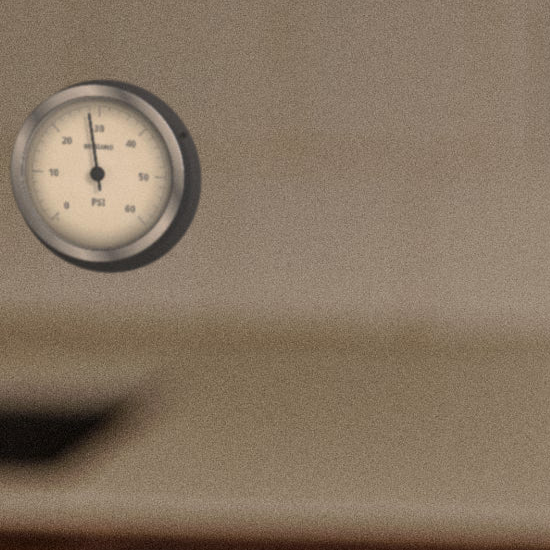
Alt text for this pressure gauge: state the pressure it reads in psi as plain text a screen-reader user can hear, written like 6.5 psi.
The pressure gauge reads 28 psi
